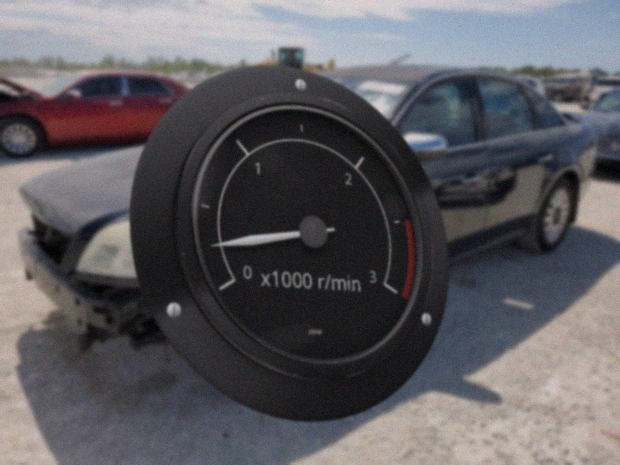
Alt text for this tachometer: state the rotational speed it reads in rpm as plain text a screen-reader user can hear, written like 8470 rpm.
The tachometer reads 250 rpm
